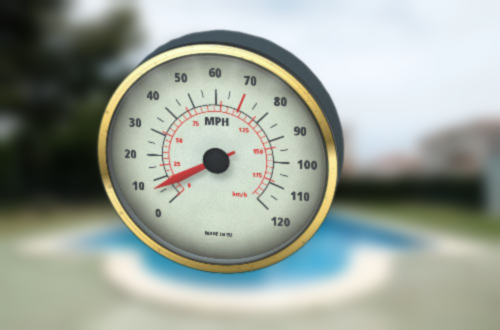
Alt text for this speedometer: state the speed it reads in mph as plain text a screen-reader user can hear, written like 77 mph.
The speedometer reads 7.5 mph
